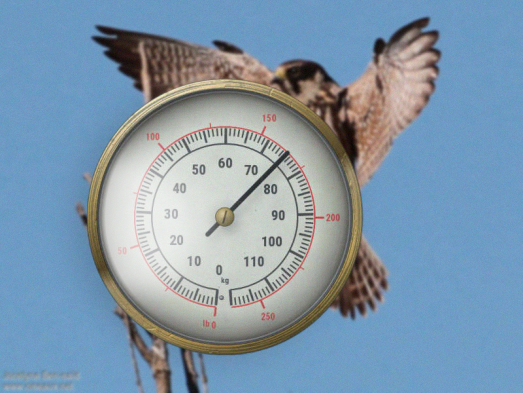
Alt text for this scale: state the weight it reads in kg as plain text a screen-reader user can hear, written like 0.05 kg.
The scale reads 75 kg
